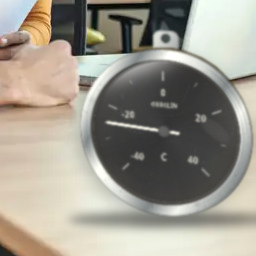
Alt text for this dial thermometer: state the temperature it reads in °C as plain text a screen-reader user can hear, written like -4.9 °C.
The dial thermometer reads -25 °C
